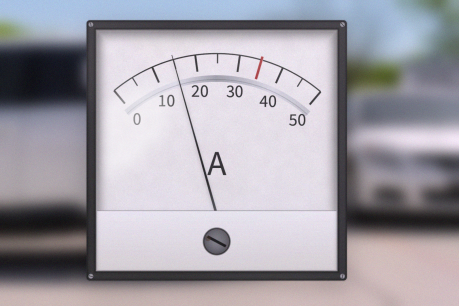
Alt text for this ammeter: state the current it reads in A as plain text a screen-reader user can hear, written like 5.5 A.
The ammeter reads 15 A
